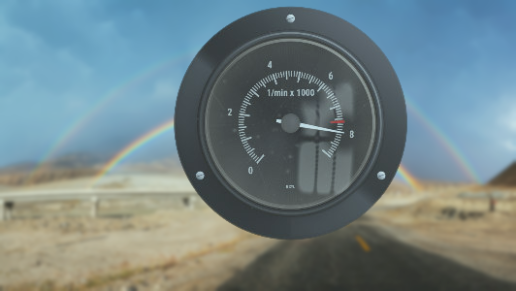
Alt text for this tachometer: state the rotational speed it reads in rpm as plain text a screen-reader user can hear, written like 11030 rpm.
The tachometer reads 8000 rpm
